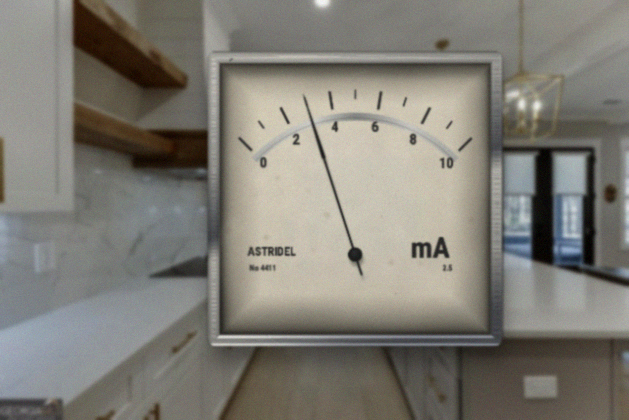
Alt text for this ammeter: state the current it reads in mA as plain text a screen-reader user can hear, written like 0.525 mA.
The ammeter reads 3 mA
